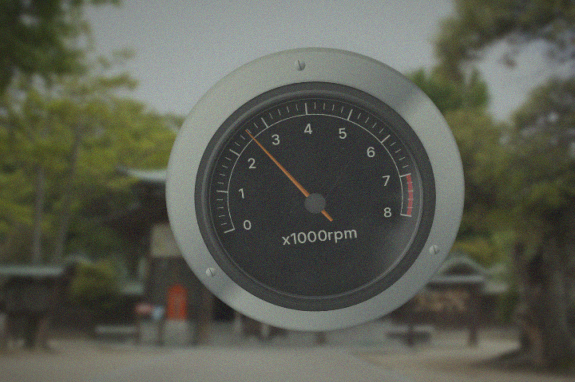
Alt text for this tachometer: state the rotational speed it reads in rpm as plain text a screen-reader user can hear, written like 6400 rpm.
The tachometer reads 2600 rpm
